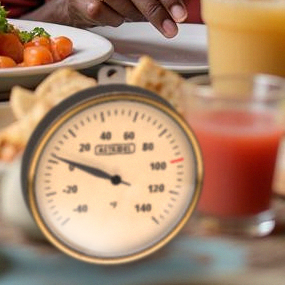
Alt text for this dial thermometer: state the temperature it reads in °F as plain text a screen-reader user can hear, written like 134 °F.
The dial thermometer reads 4 °F
